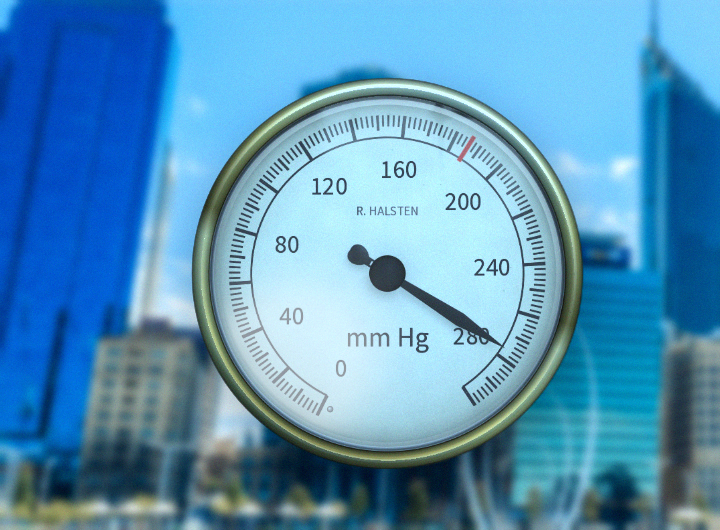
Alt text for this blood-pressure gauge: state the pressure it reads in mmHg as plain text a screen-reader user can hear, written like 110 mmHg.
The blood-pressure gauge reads 276 mmHg
